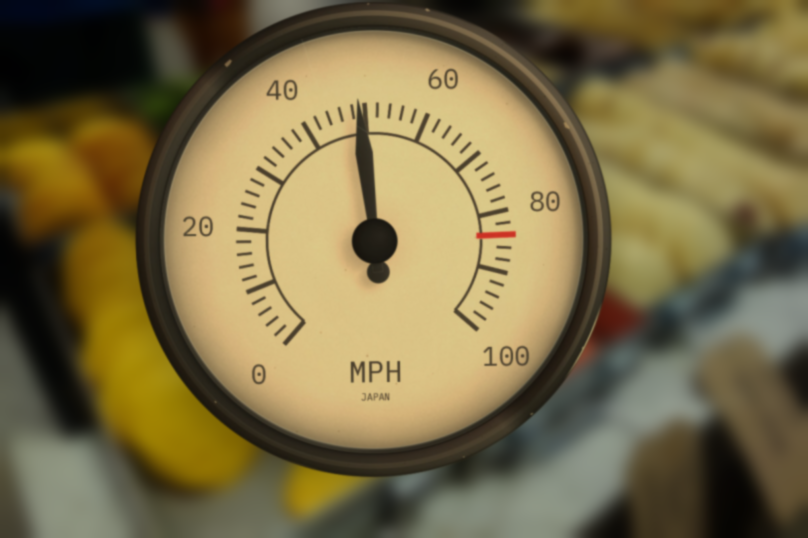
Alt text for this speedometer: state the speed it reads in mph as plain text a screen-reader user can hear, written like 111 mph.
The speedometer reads 49 mph
